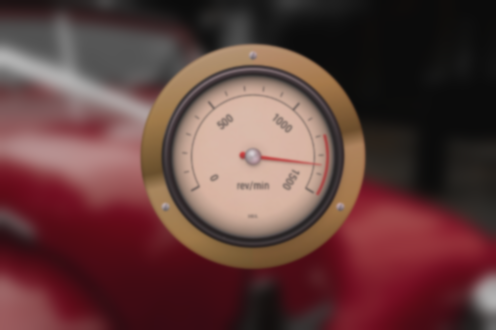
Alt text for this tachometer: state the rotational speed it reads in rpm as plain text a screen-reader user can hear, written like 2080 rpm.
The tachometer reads 1350 rpm
